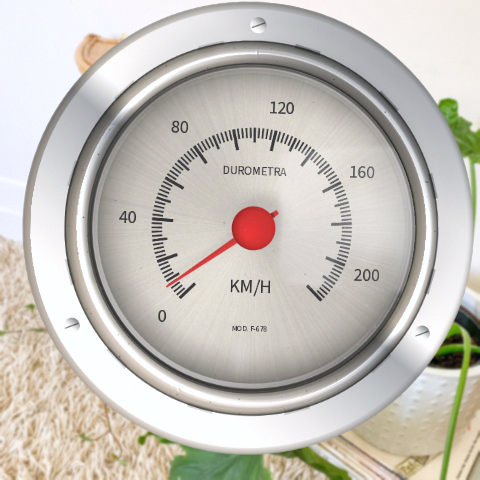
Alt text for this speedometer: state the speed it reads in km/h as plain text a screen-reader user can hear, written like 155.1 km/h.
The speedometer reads 8 km/h
